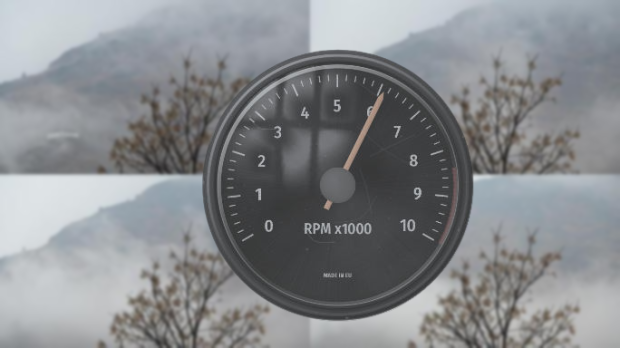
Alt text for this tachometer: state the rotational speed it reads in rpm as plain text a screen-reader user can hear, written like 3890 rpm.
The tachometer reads 6100 rpm
